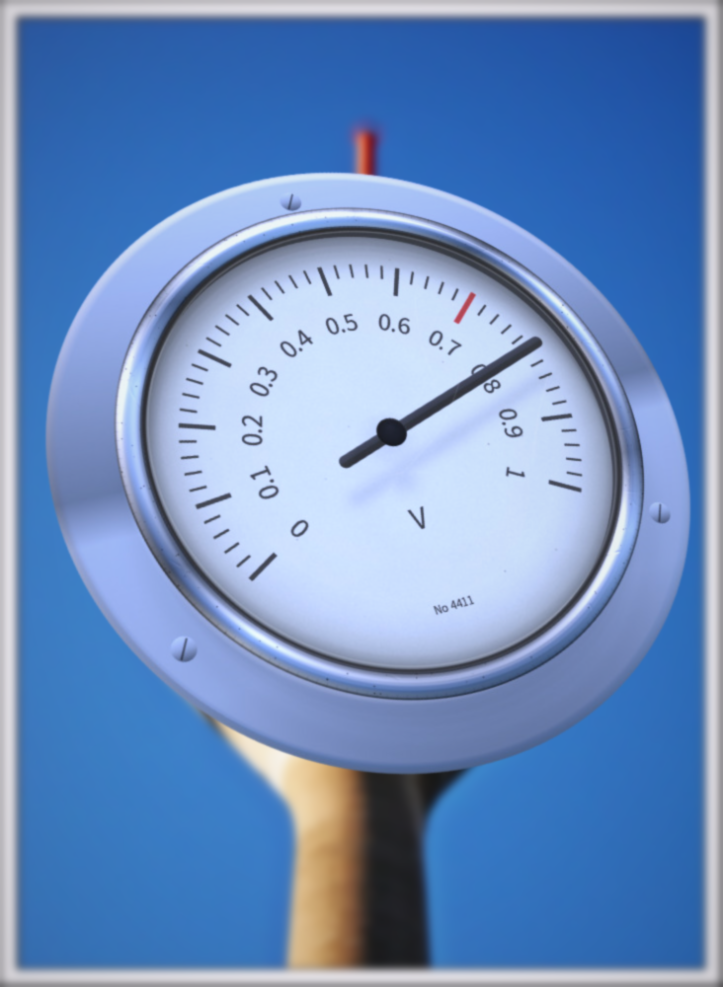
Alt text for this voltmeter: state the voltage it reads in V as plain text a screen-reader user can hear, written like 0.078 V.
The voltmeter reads 0.8 V
